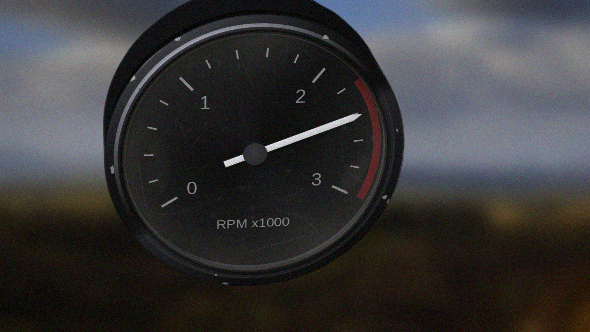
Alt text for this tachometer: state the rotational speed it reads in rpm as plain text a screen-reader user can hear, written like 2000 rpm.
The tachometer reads 2400 rpm
